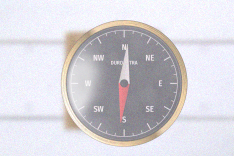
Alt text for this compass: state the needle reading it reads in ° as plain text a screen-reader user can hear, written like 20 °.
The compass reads 185 °
